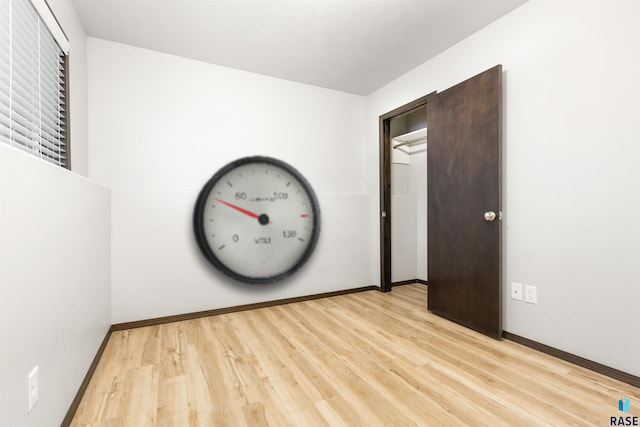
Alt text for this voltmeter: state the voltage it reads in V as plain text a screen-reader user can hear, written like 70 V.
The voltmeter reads 35 V
